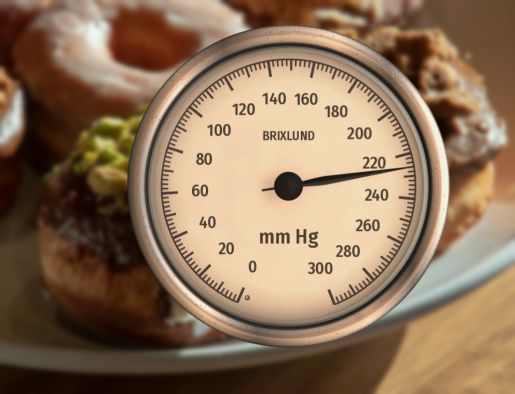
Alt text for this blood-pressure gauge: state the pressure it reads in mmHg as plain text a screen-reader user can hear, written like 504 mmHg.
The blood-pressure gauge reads 226 mmHg
